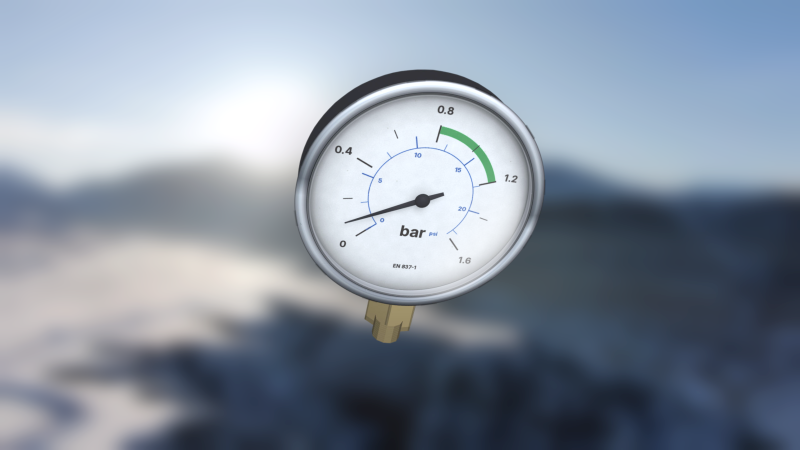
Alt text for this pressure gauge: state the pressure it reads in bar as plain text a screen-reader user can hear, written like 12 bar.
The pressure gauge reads 0.1 bar
